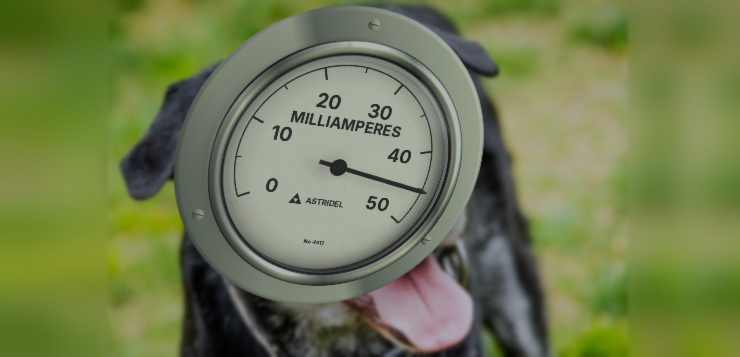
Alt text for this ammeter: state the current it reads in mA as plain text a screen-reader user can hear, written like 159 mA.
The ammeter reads 45 mA
